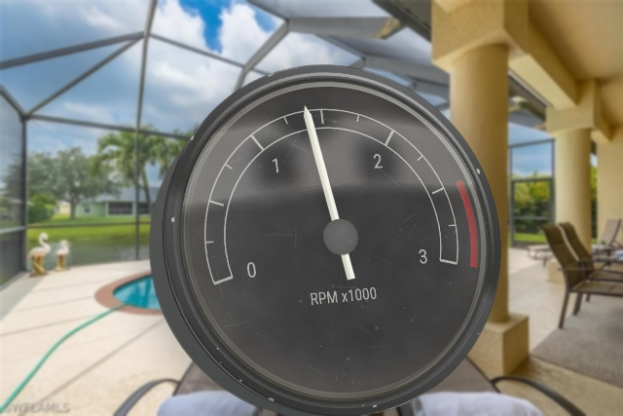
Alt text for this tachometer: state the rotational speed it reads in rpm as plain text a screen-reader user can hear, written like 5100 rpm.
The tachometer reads 1375 rpm
